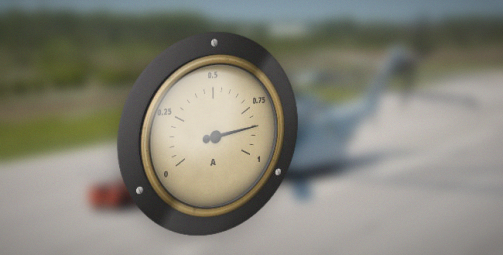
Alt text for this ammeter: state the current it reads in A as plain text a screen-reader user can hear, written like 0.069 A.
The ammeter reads 0.85 A
